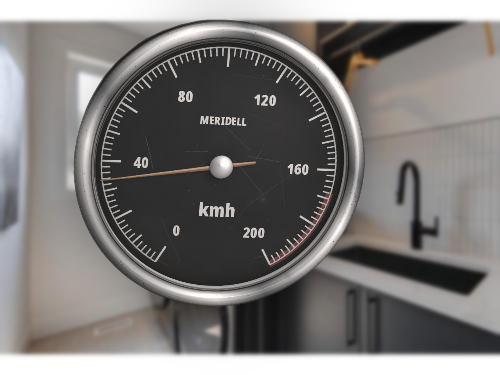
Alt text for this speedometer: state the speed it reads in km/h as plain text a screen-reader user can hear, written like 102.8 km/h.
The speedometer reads 34 km/h
